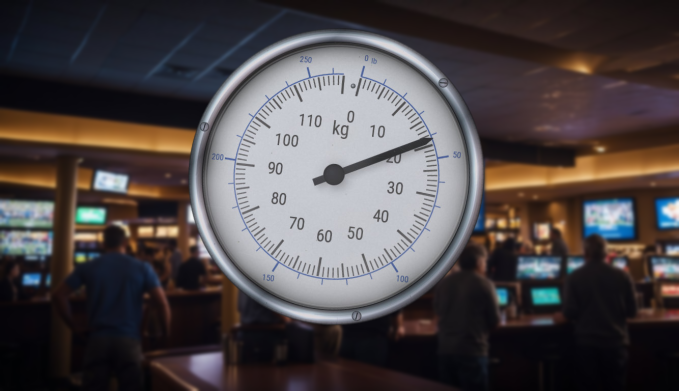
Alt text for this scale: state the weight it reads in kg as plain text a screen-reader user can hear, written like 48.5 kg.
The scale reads 19 kg
